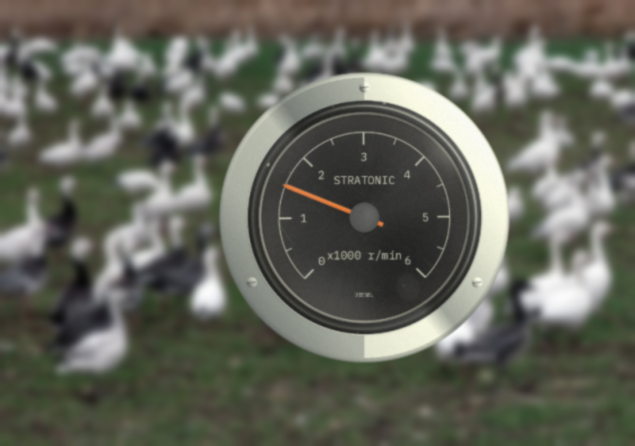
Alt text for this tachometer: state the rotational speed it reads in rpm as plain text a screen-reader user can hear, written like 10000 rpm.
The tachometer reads 1500 rpm
